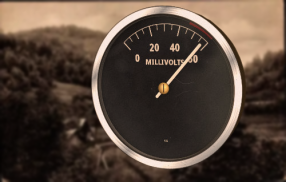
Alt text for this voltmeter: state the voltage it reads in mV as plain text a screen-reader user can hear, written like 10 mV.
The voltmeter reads 57.5 mV
